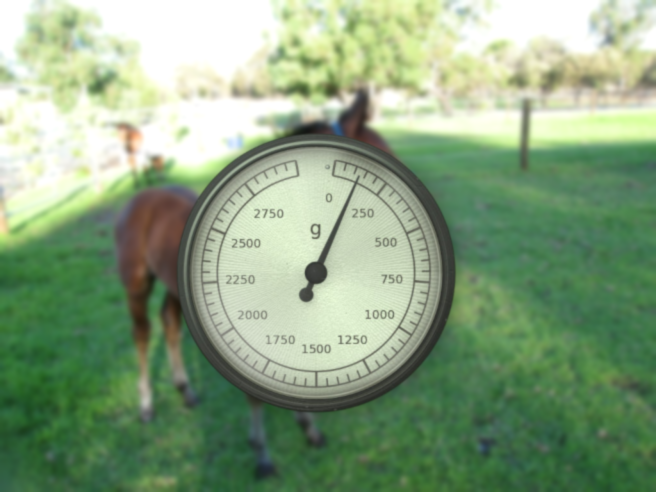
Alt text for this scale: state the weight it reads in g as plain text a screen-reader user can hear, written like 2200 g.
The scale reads 125 g
